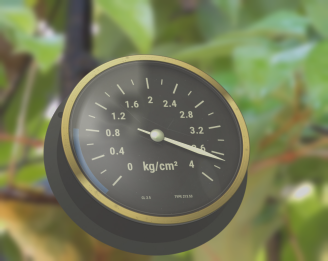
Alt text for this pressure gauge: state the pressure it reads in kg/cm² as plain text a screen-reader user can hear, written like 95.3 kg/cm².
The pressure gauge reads 3.7 kg/cm²
